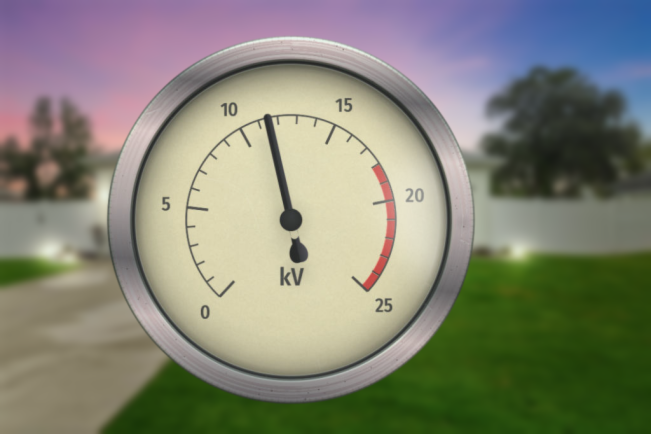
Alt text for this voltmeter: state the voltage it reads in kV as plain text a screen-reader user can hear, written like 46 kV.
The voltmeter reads 11.5 kV
